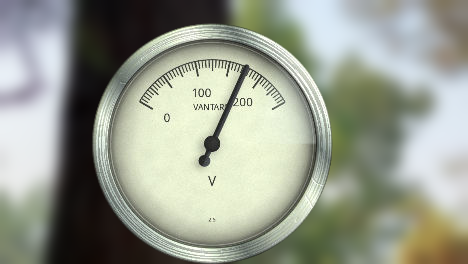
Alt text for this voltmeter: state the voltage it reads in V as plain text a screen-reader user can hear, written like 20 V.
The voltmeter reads 175 V
